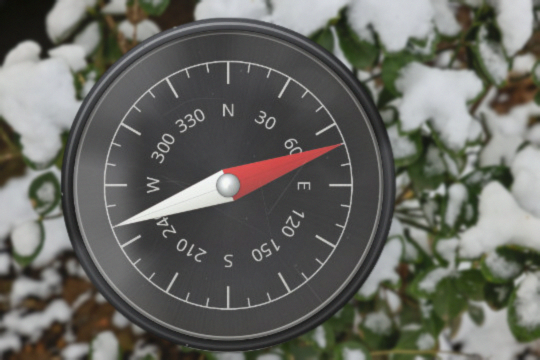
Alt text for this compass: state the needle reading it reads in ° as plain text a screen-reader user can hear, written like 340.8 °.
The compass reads 70 °
